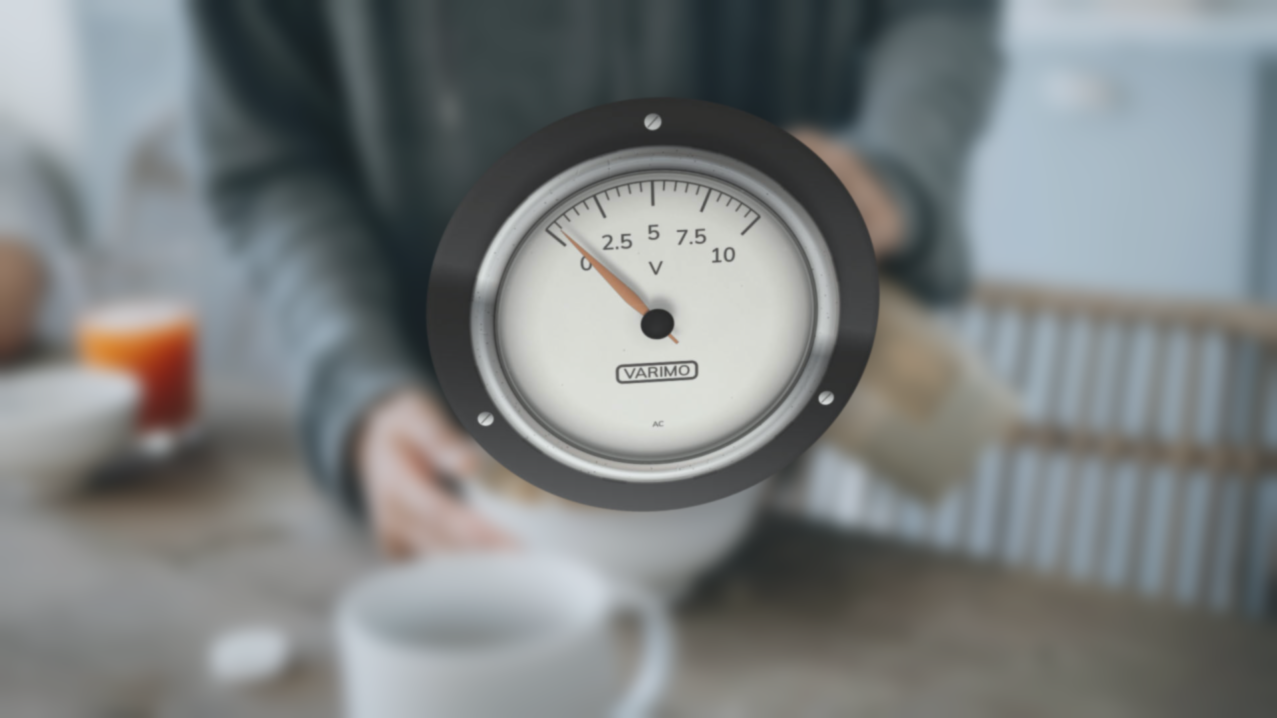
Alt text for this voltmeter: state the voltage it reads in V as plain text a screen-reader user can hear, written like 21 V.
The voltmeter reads 0.5 V
